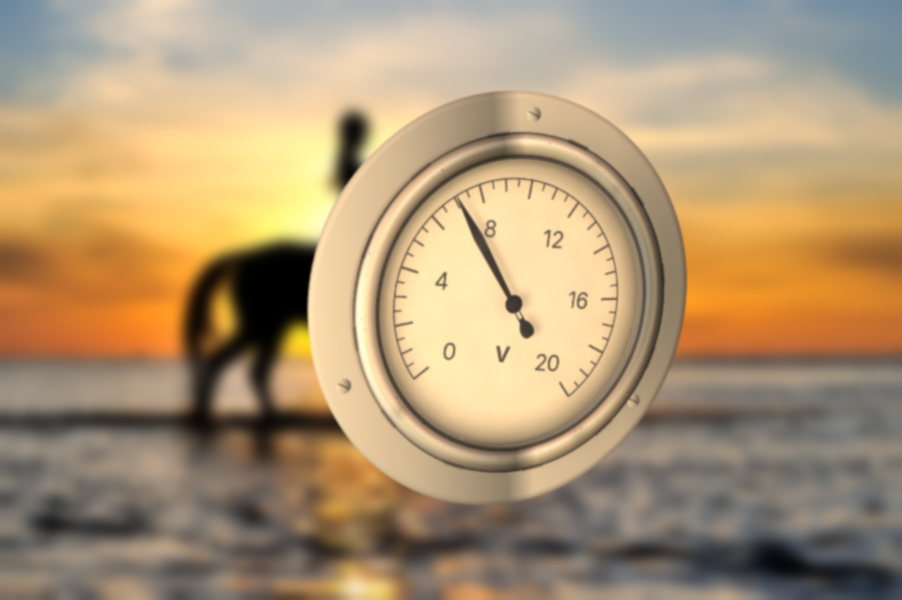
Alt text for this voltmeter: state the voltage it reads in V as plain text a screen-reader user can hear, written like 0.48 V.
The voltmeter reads 7 V
